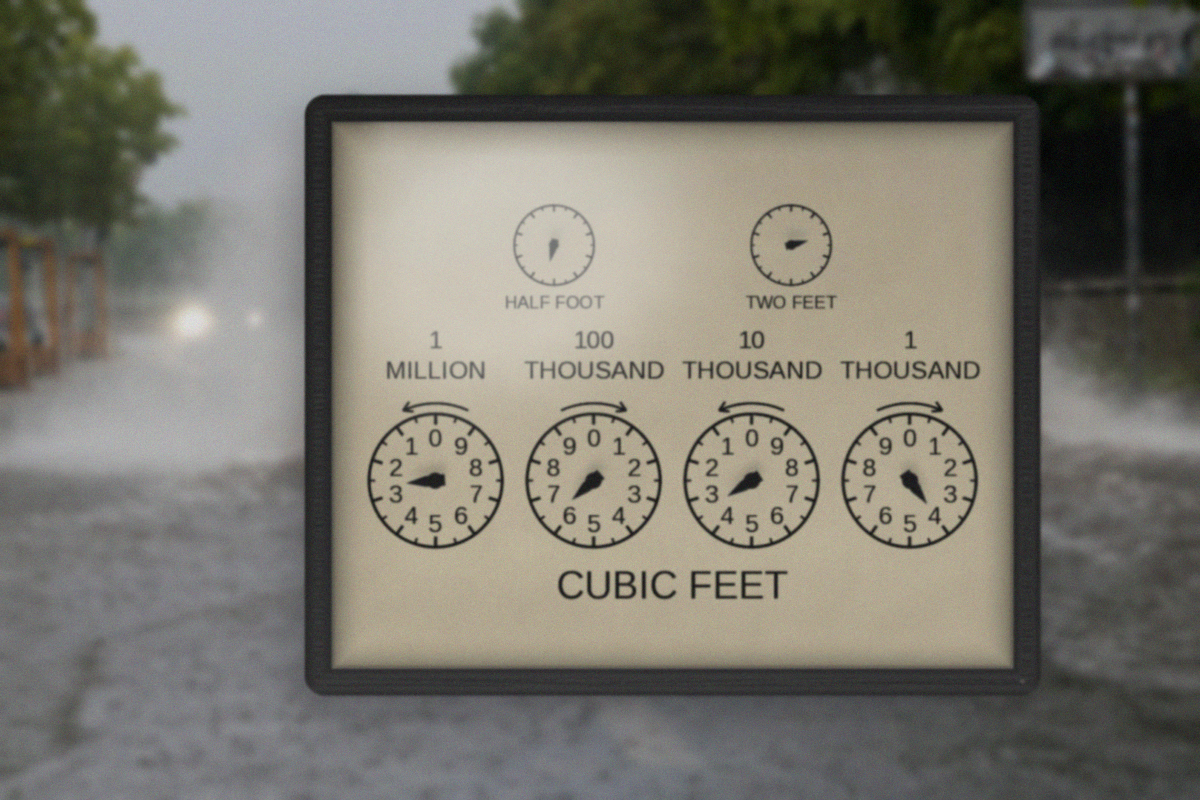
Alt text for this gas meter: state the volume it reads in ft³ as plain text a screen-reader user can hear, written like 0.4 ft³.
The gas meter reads 263400 ft³
